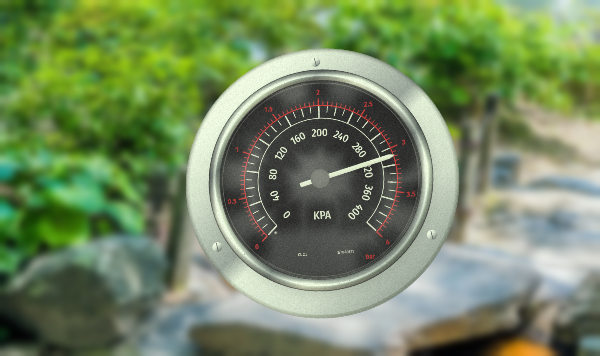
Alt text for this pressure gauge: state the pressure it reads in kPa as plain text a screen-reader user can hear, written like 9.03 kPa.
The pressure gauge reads 310 kPa
